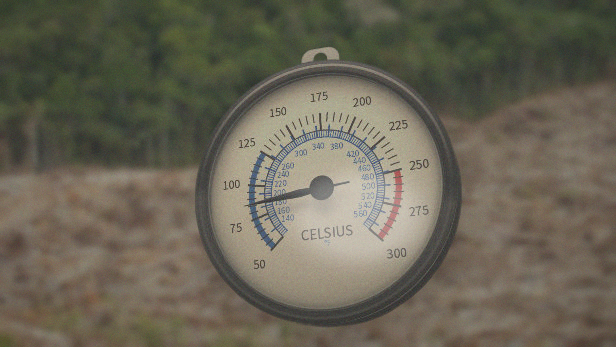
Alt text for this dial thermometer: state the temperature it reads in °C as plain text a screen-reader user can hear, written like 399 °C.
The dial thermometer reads 85 °C
